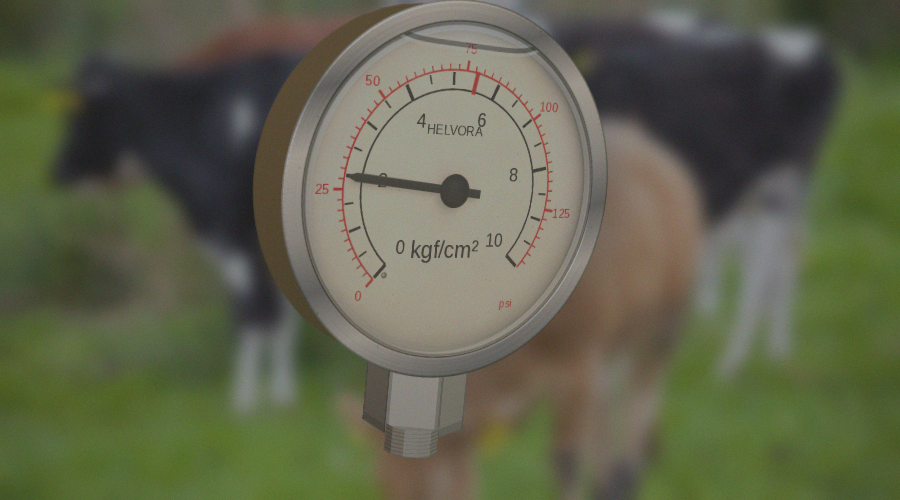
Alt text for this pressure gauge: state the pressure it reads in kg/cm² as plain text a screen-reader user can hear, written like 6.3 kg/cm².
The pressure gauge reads 2 kg/cm²
